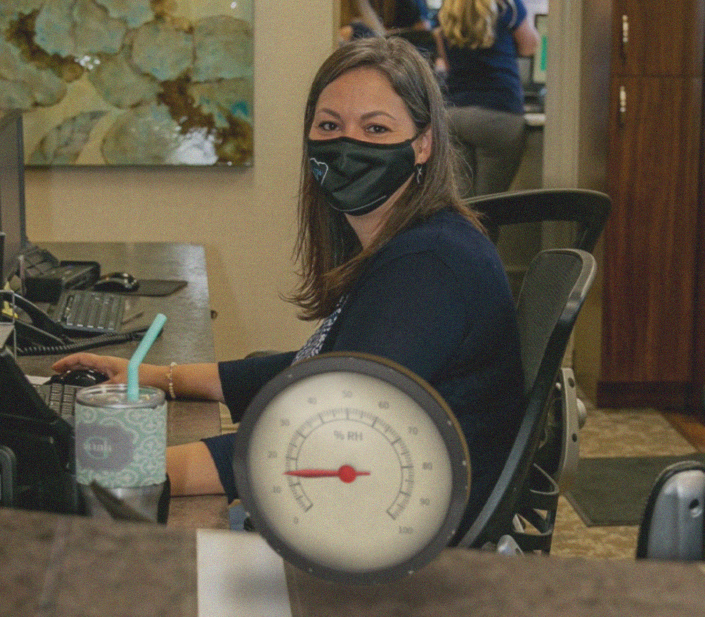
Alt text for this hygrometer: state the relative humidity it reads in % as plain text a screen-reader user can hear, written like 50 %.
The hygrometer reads 15 %
